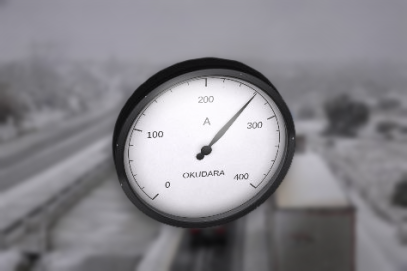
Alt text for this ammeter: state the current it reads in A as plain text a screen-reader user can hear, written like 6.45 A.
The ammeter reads 260 A
